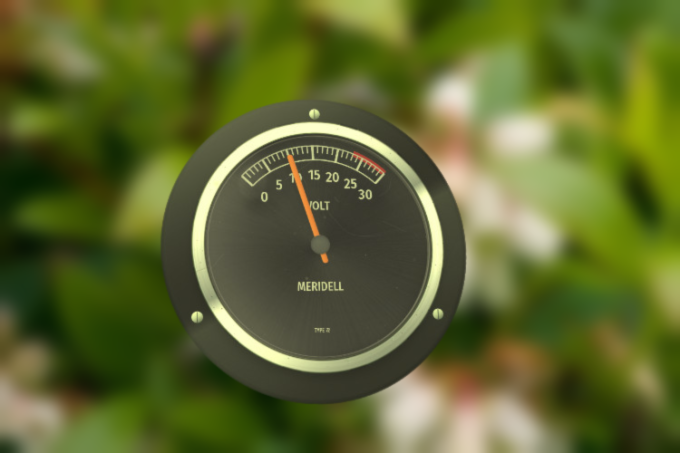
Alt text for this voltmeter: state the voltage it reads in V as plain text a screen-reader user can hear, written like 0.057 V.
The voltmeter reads 10 V
